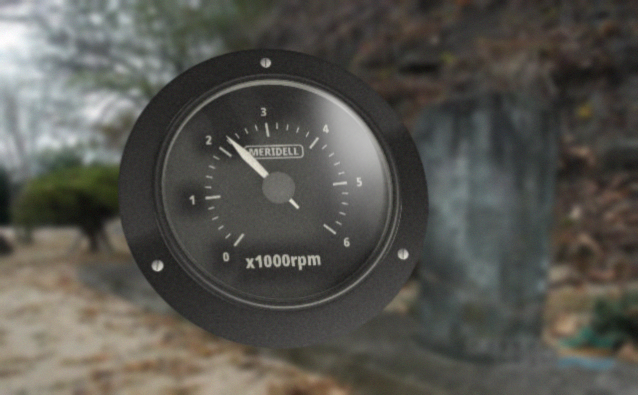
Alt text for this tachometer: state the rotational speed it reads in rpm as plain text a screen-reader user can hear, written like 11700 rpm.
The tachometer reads 2200 rpm
